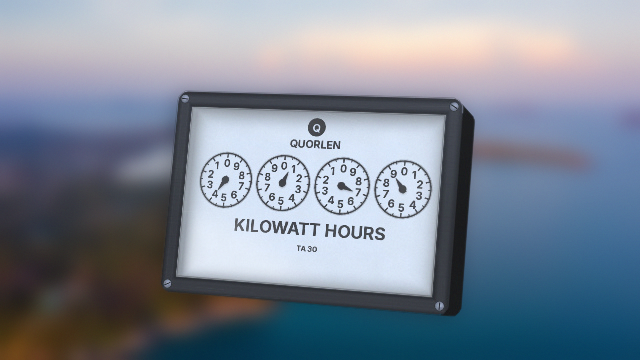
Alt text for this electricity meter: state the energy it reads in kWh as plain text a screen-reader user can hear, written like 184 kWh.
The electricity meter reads 4069 kWh
